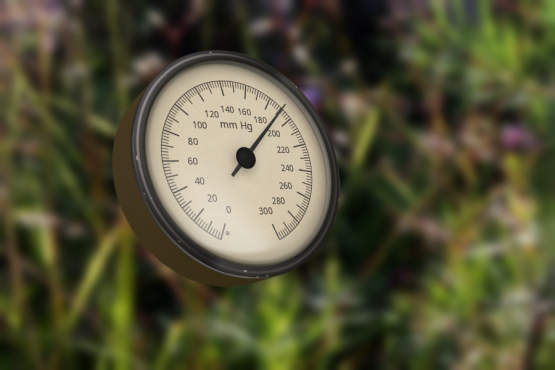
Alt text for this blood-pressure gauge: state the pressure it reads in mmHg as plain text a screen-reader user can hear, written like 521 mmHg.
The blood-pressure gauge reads 190 mmHg
